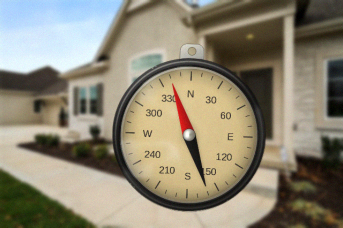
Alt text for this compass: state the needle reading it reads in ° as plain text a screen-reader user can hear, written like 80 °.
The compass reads 340 °
